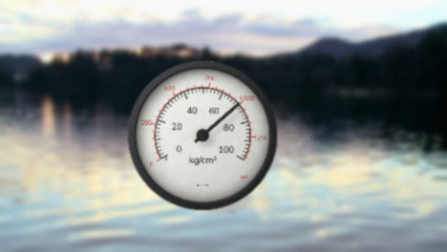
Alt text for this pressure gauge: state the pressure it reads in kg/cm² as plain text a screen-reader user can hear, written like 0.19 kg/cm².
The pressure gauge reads 70 kg/cm²
